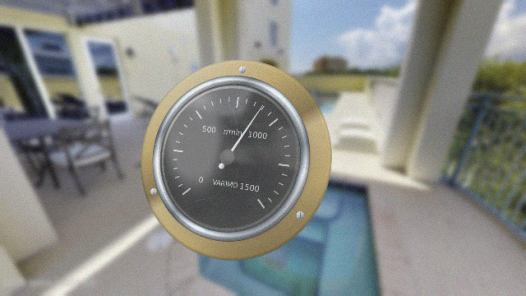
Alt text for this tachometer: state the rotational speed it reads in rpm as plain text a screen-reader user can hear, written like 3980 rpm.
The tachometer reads 900 rpm
